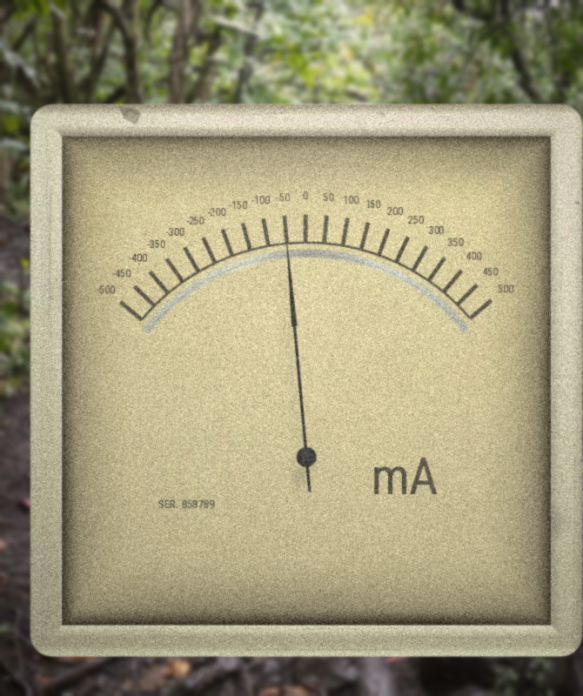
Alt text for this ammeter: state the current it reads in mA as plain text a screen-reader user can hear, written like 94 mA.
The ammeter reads -50 mA
